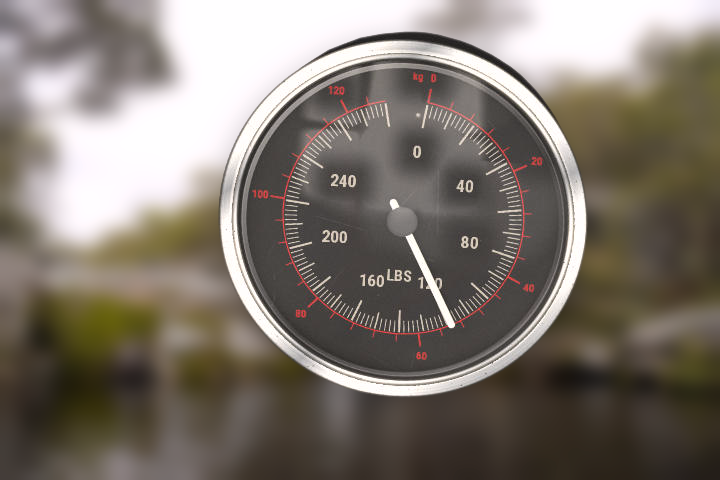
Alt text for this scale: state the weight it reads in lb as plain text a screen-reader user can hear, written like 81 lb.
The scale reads 118 lb
